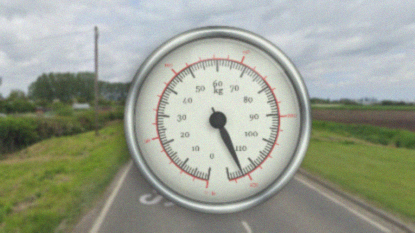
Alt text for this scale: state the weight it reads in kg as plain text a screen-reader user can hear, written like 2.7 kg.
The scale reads 115 kg
